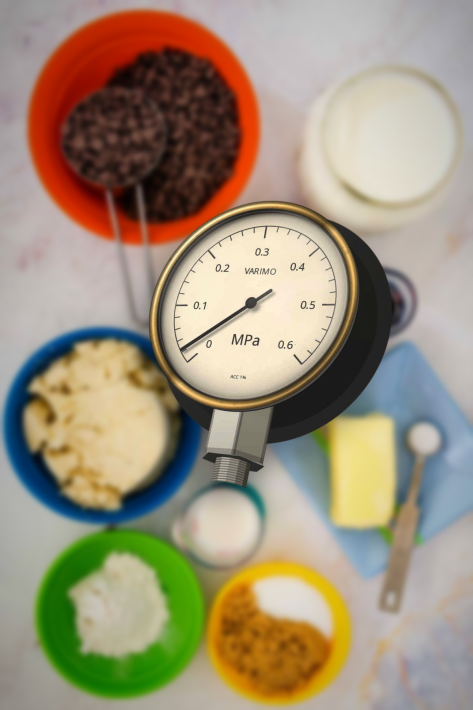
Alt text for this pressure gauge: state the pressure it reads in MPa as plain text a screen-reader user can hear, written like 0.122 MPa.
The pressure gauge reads 0.02 MPa
